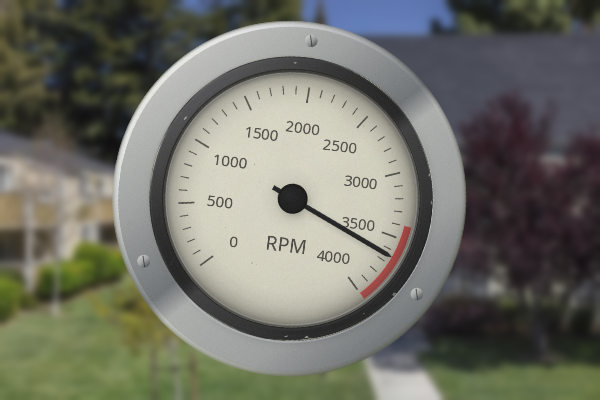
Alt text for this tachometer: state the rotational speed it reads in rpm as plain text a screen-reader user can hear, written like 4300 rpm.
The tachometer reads 3650 rpm
